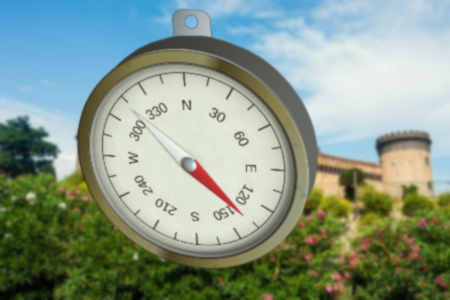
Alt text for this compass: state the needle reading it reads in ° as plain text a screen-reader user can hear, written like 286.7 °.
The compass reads 135 °
